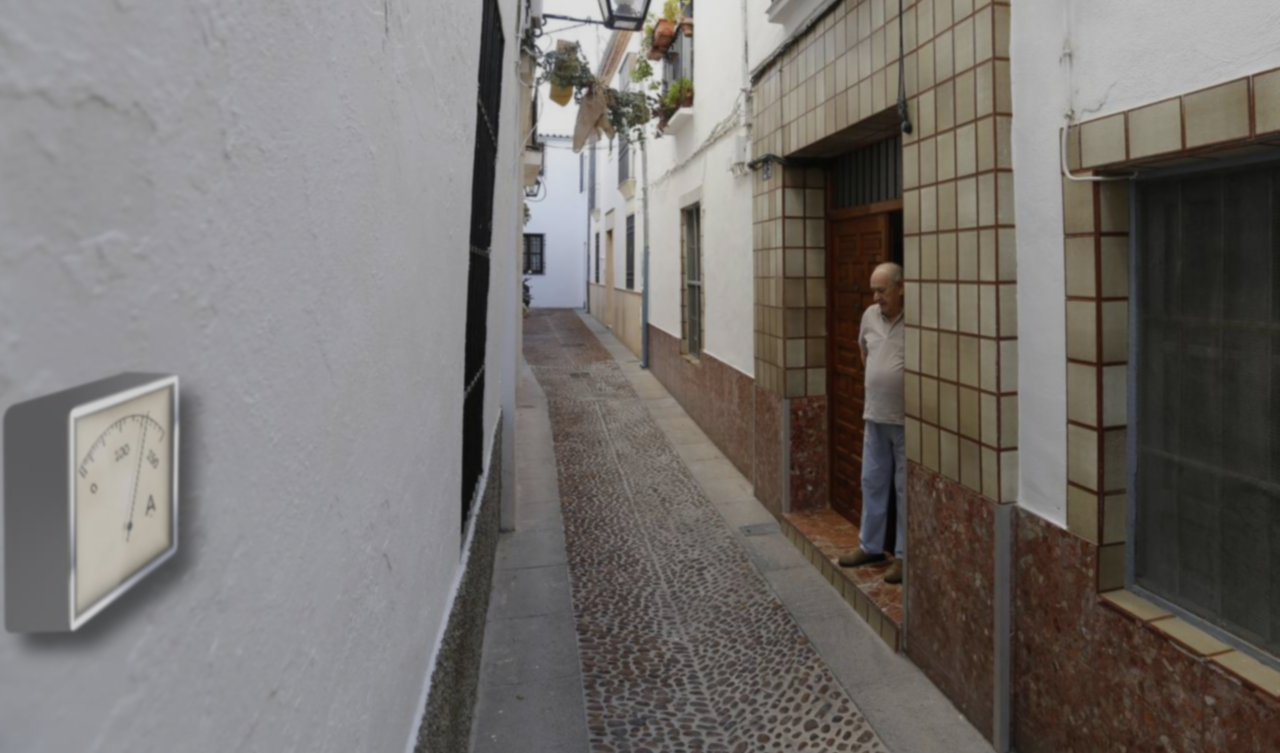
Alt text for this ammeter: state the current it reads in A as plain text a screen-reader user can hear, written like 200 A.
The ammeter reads 125 A
